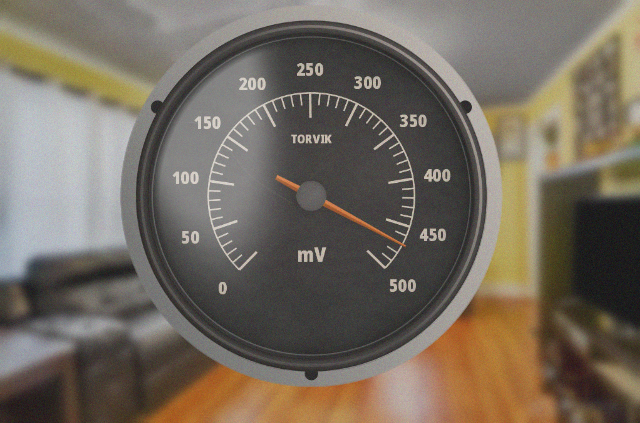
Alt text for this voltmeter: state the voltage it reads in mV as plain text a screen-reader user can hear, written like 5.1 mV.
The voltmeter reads 470 mV
